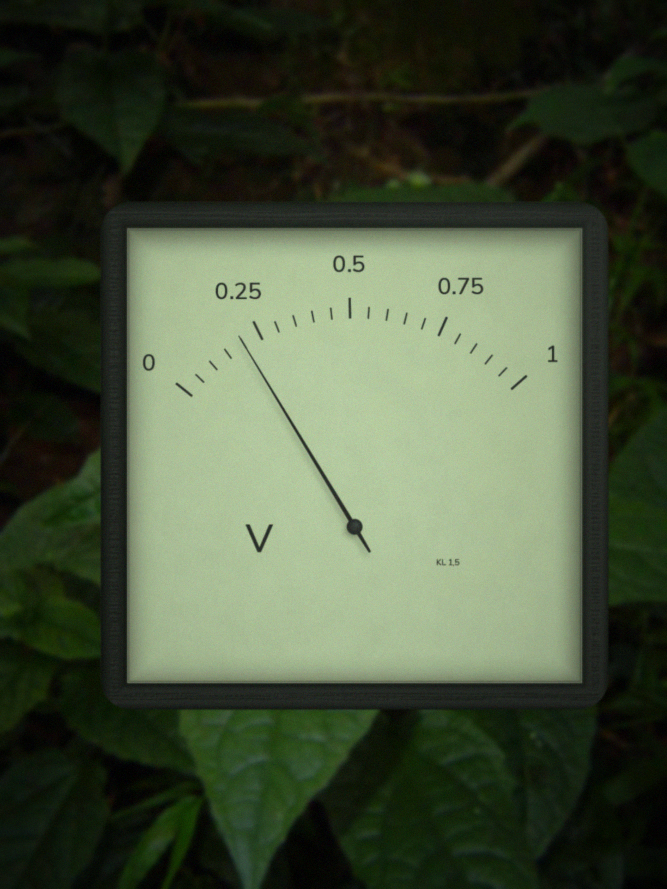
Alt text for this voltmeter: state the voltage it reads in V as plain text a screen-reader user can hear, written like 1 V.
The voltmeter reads 0.2 V
